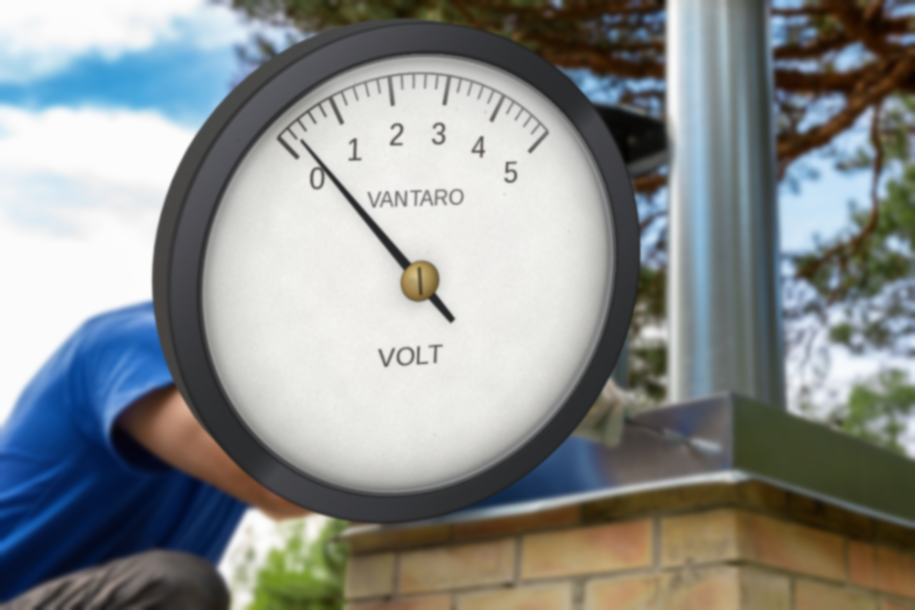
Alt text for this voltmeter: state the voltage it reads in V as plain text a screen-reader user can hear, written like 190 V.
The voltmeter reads 0.2 V
